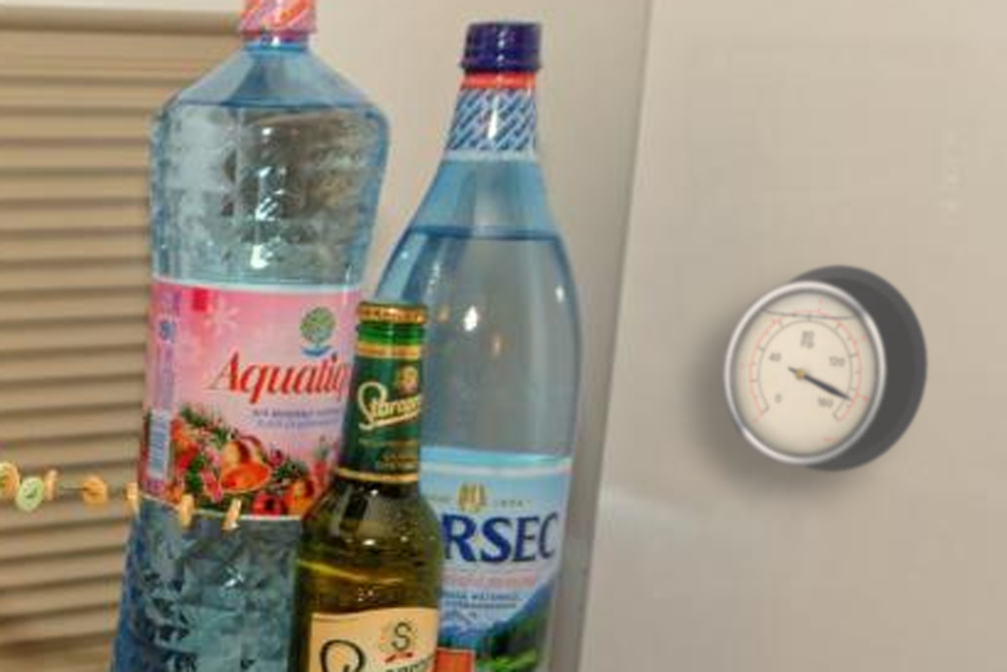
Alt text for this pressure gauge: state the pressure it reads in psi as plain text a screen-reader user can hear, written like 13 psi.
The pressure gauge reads 145 psi
